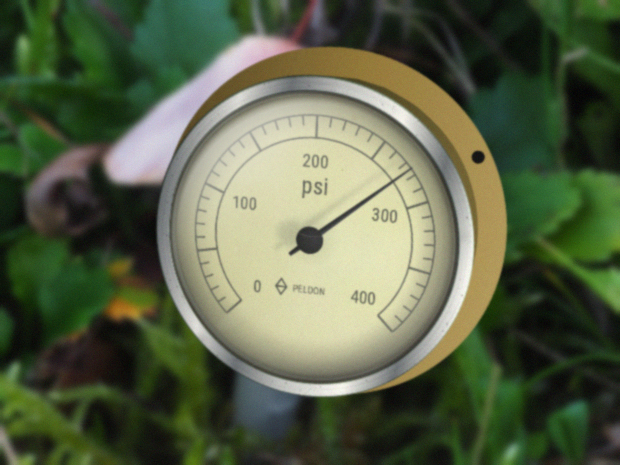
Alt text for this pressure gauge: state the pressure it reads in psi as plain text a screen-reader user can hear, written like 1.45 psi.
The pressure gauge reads 275 psi
